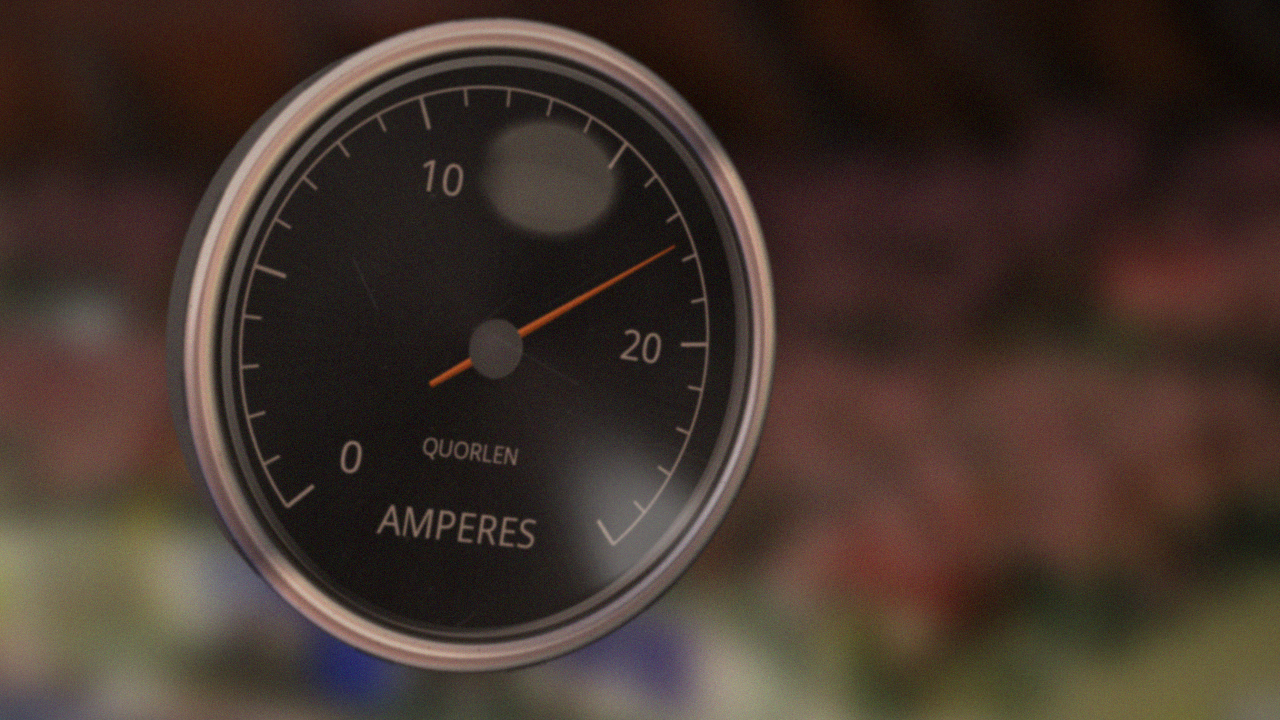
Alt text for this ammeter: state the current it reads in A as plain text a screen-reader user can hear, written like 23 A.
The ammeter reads 17.5 A
